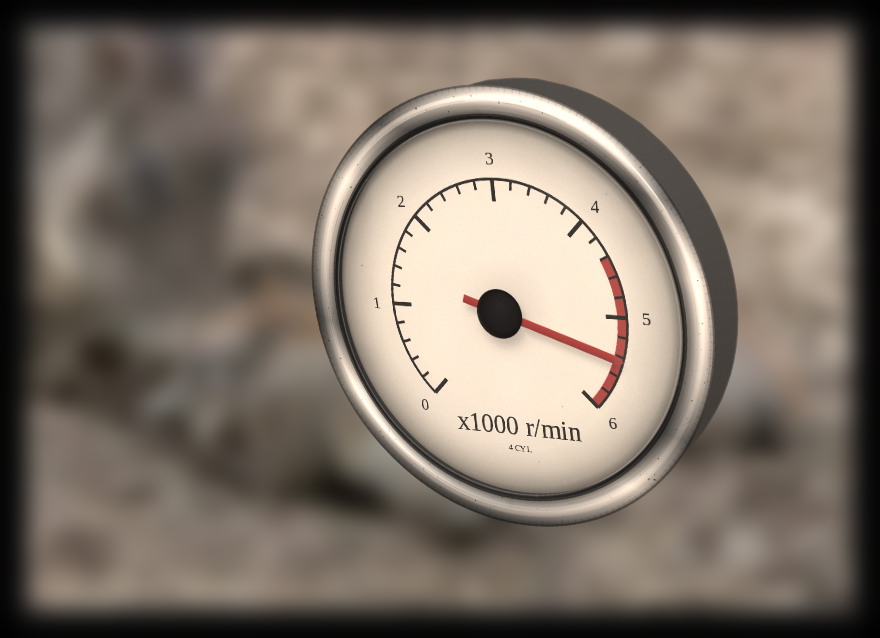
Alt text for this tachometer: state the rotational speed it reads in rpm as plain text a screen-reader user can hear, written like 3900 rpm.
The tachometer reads 5400 rpm
